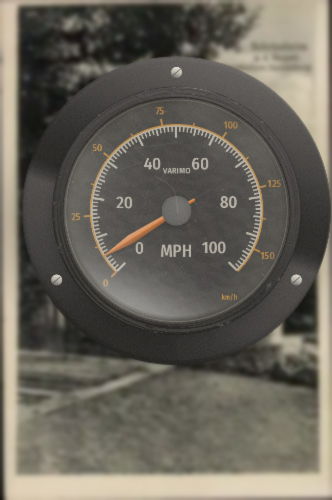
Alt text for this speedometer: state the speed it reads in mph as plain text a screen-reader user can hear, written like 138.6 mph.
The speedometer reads 5 mph
